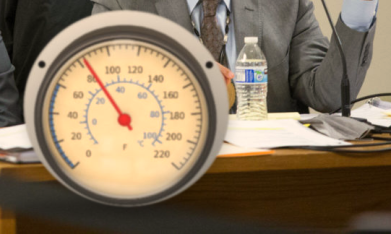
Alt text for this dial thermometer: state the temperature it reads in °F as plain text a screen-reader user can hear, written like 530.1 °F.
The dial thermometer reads 84 °F
